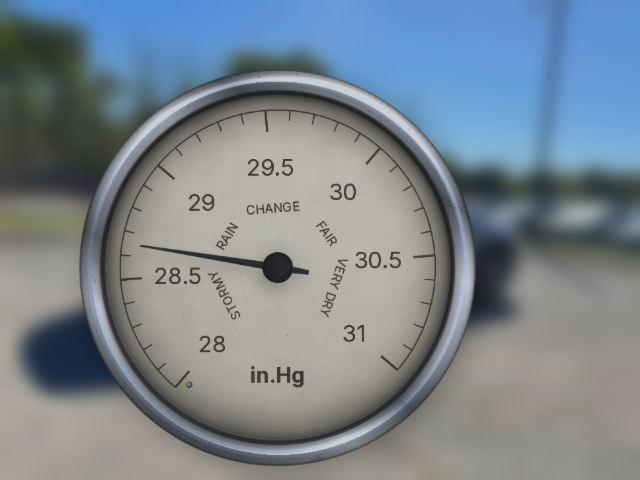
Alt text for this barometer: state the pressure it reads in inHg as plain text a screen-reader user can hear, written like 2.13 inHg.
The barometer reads 28.65 inHg
